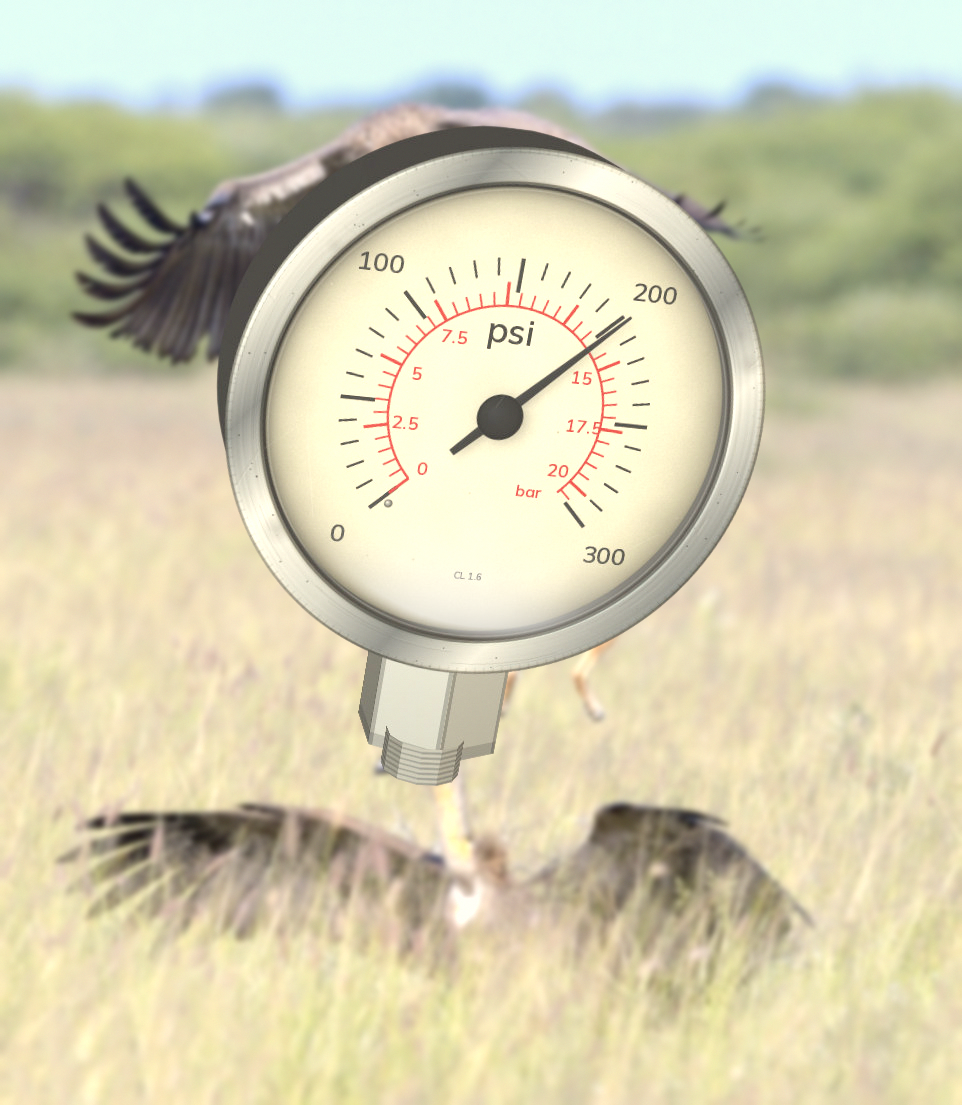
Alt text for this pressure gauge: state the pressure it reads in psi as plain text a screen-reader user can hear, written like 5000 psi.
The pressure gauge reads 200 psi
